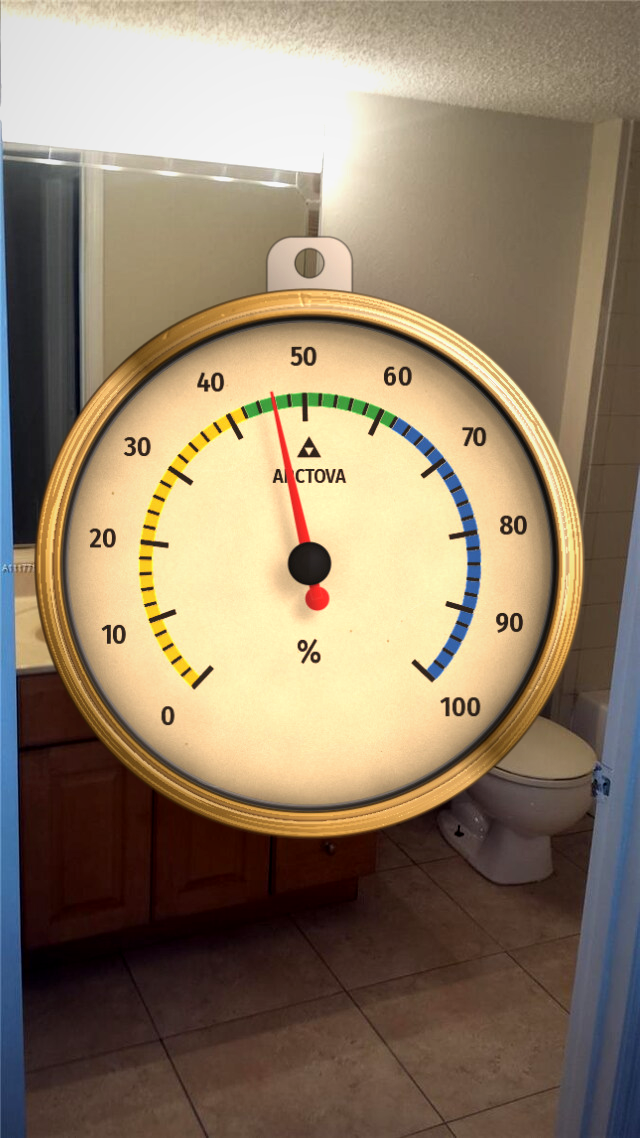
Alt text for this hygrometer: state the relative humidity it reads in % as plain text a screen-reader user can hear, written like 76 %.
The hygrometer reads 46 %
